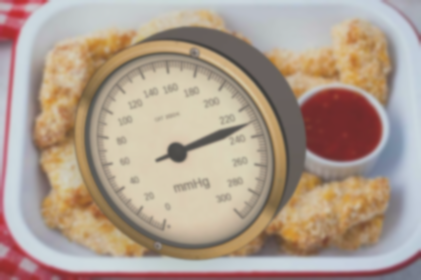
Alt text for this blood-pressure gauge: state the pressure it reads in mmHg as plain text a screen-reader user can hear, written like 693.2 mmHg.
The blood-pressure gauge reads 230 mmHg
